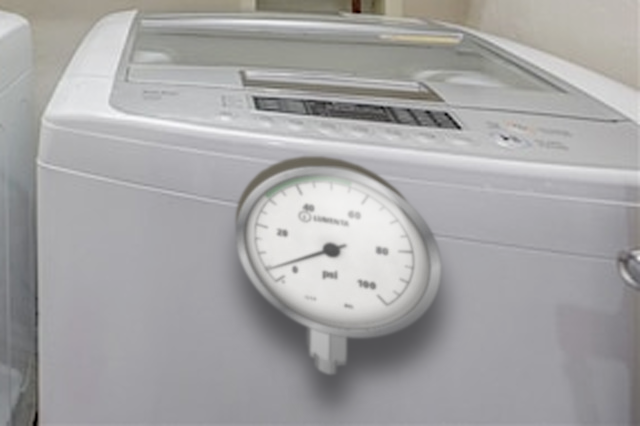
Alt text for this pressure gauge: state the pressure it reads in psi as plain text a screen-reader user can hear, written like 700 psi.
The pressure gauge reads 5 psi
